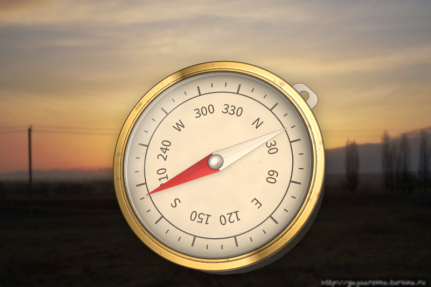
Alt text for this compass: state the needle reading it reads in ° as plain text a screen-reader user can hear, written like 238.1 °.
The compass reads 200 °
